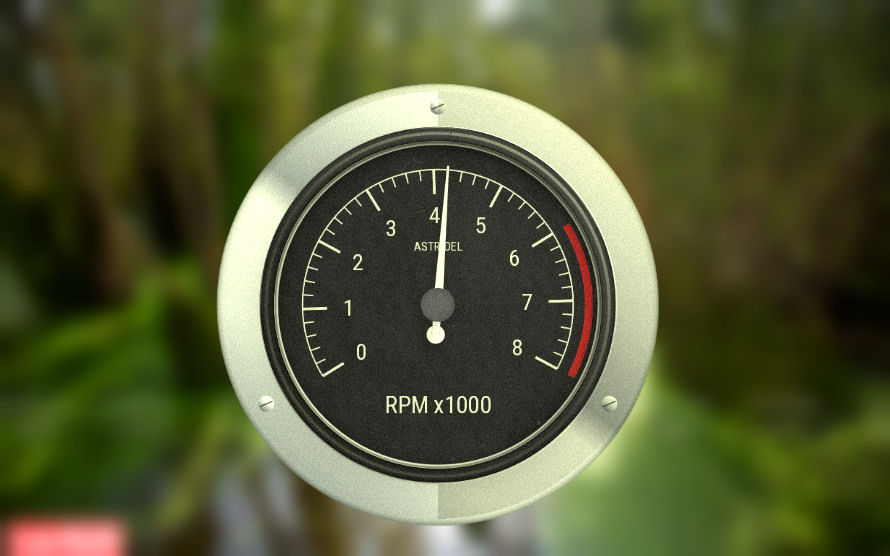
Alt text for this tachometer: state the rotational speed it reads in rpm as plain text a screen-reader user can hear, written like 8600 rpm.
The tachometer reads 4200 rpm
